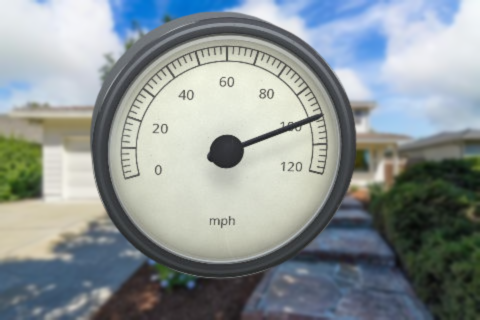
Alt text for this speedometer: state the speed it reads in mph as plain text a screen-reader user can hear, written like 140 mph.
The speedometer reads 100 mph
